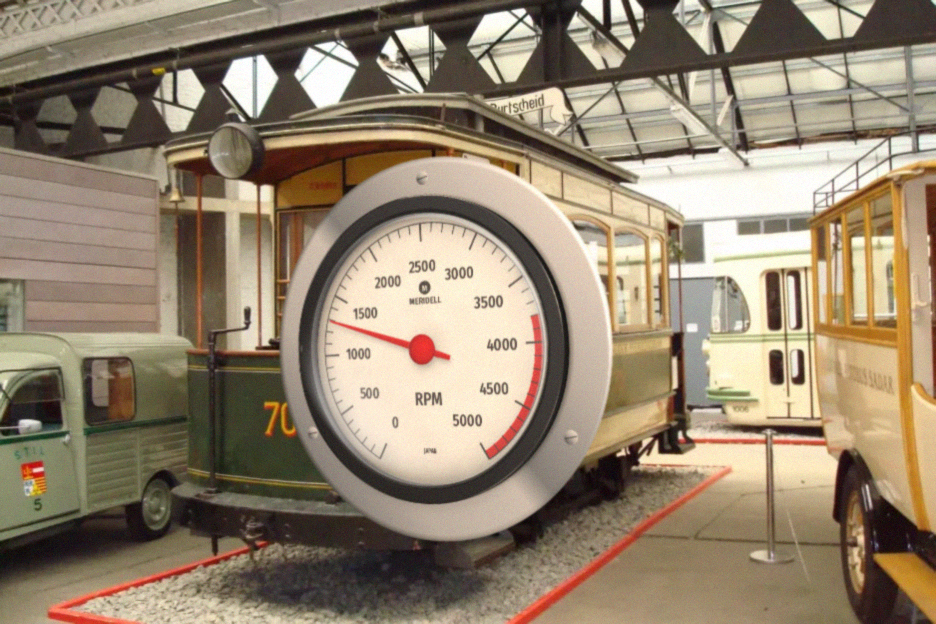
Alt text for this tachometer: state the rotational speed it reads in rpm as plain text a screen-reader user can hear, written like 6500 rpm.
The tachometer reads 1300 rpm
